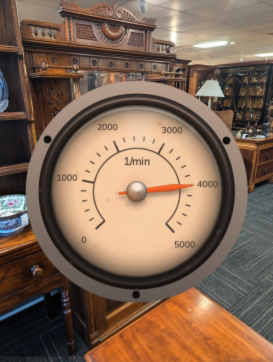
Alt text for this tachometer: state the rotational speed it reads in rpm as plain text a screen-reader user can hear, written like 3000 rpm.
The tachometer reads 4000 rpm
